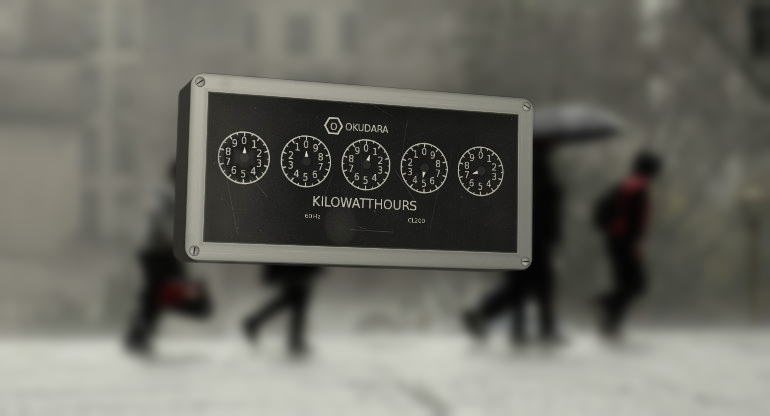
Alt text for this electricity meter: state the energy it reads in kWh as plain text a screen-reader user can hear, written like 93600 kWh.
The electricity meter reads 47 kWh
